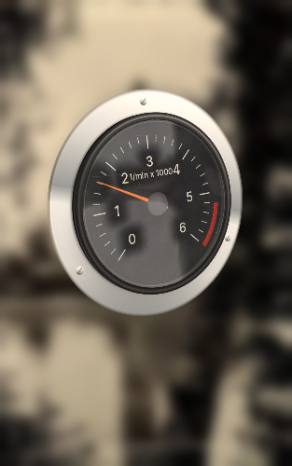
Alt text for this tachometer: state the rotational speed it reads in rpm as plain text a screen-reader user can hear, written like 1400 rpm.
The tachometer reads 1600 rpm
